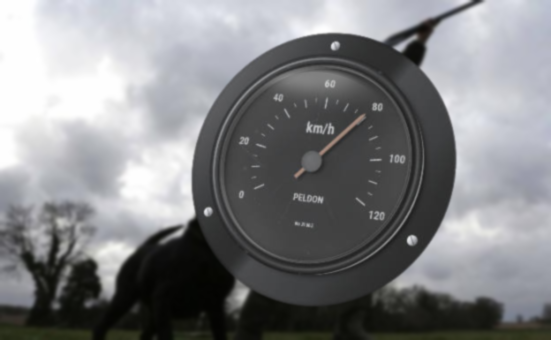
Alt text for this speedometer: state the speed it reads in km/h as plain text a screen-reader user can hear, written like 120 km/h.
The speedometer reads 80 km/h
